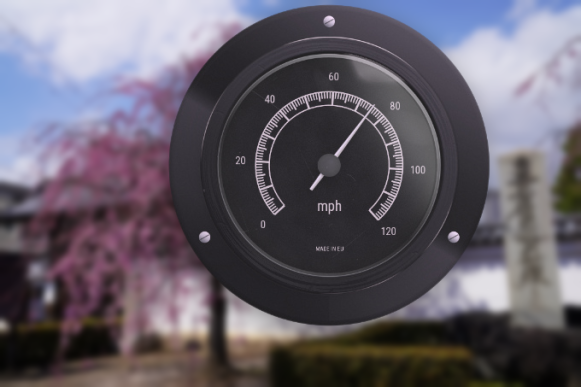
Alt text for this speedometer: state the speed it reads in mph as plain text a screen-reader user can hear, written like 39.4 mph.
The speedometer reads 75 mph
